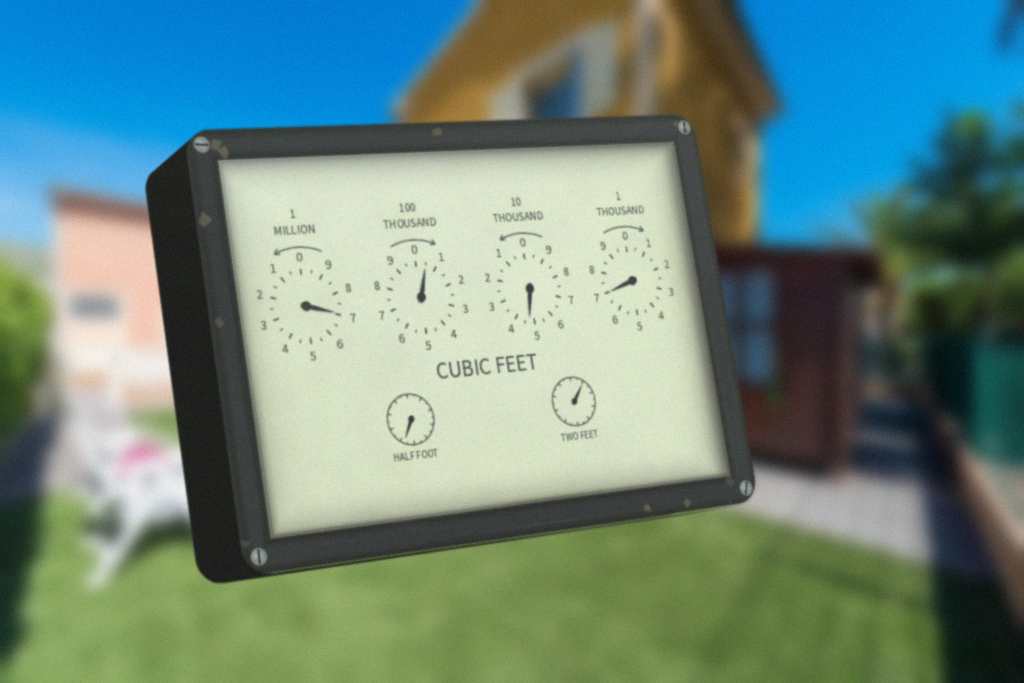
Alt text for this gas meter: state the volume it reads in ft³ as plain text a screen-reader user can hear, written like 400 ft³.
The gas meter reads 704700 ft³
